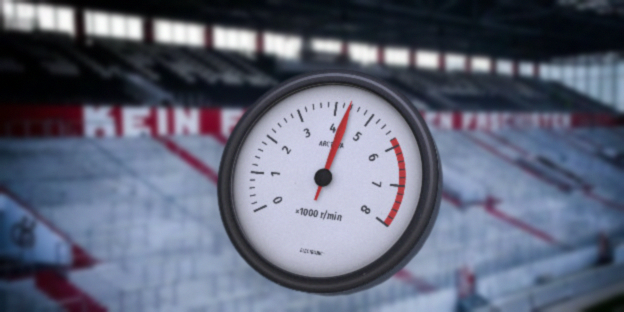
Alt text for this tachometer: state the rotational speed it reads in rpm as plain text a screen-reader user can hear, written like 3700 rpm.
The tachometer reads 4400 rpm
